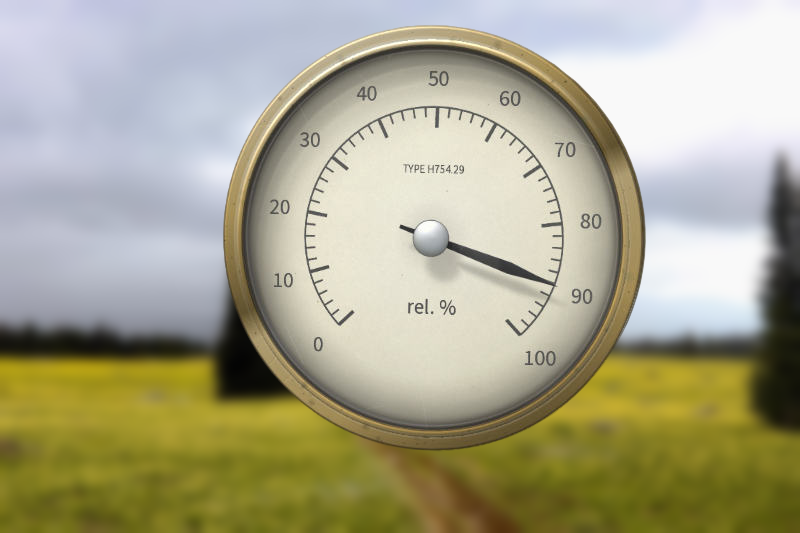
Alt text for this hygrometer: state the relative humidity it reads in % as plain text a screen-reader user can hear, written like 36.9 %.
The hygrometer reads 90 %
